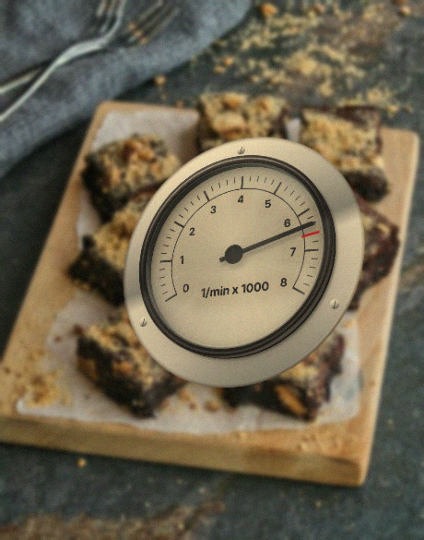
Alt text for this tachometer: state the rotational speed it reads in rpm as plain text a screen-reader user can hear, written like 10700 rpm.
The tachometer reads 6400 rpm
